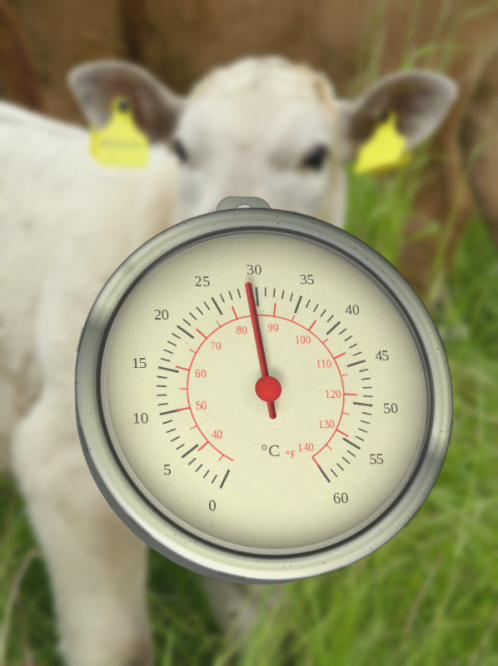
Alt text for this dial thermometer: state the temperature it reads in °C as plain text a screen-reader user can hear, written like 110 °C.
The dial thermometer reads 29 °C
